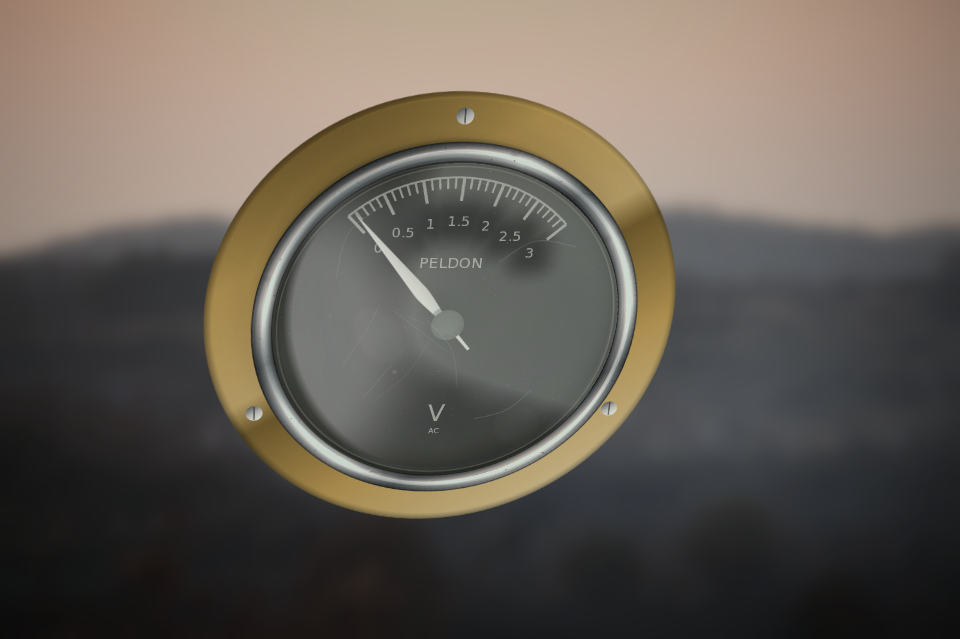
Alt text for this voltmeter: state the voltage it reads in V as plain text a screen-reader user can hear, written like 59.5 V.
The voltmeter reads 0.1 V
